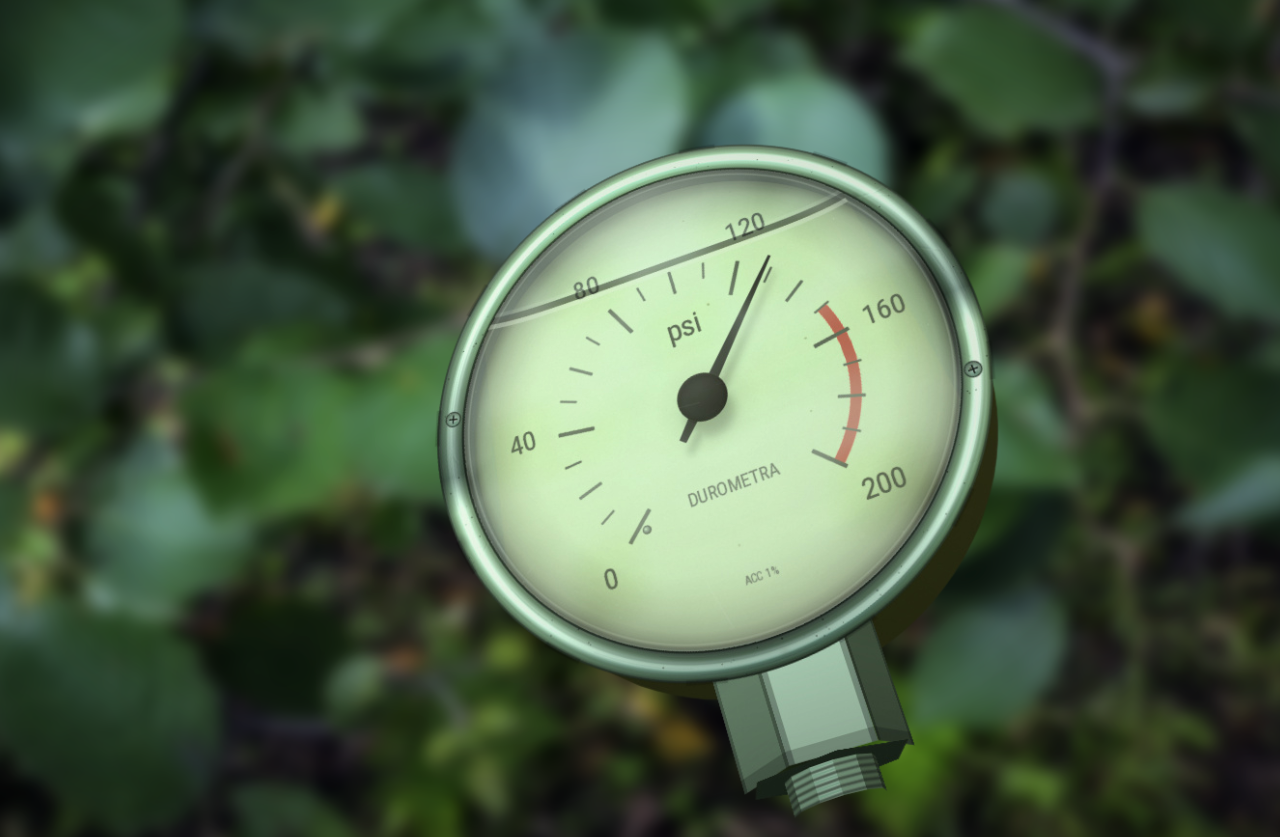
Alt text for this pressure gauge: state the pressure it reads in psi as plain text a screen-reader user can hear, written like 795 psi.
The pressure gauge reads 130 psi
